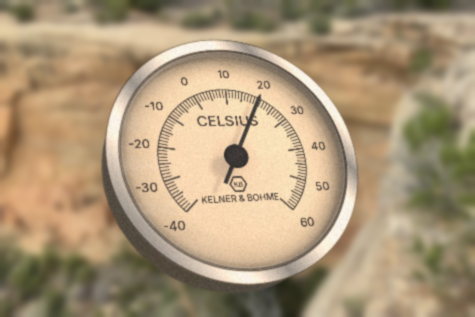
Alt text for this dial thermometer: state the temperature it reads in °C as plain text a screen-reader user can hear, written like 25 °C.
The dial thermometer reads 20 °C
